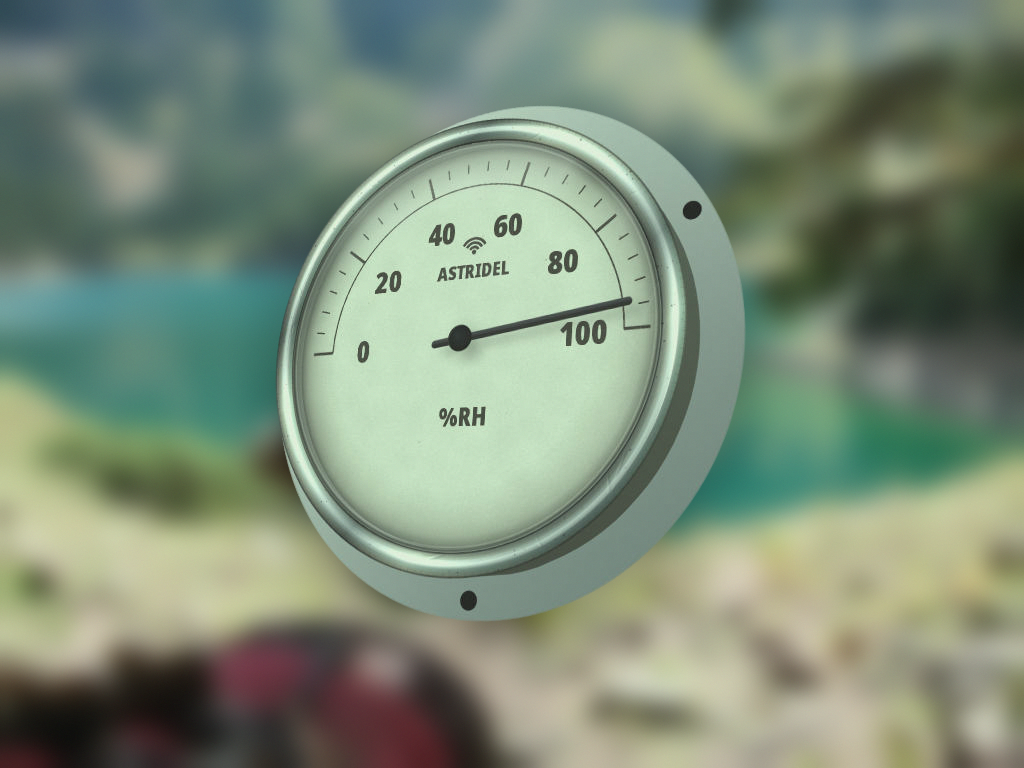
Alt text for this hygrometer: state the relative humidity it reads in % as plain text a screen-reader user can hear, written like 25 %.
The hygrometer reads 96 %
